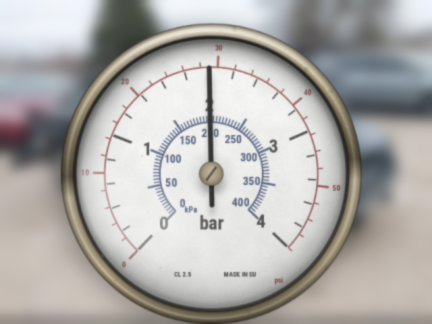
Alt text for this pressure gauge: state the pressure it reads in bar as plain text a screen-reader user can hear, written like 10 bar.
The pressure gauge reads 2 bar
